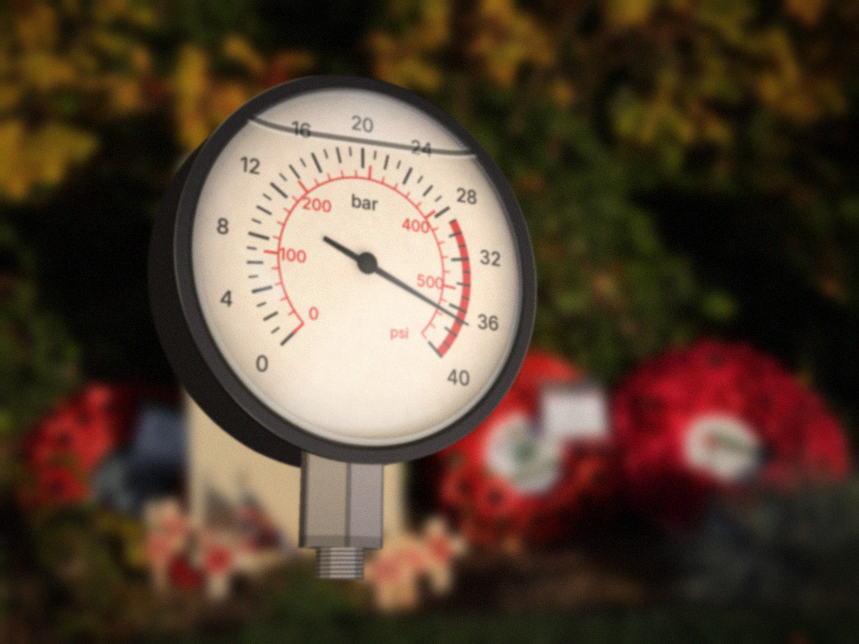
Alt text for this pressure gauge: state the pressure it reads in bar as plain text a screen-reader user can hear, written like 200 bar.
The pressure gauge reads 37 bar
